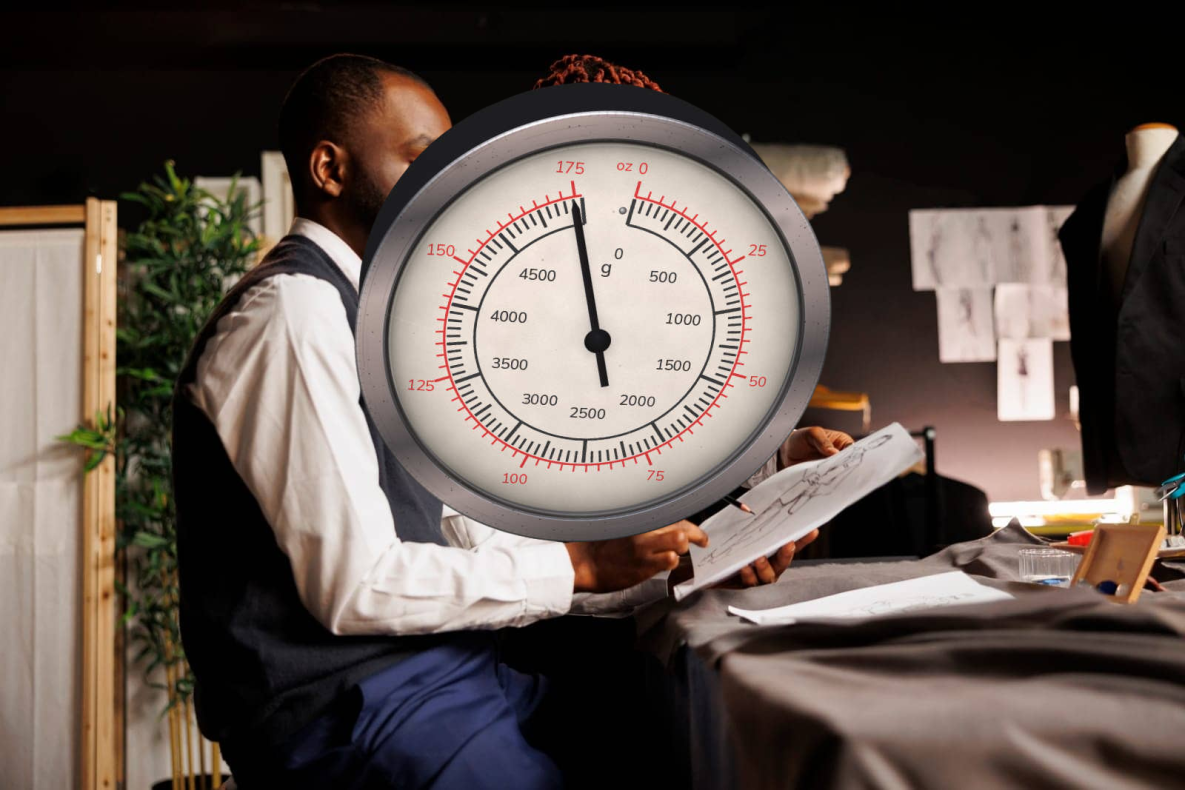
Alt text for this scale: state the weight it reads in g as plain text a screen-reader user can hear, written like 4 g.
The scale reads 4950 g
